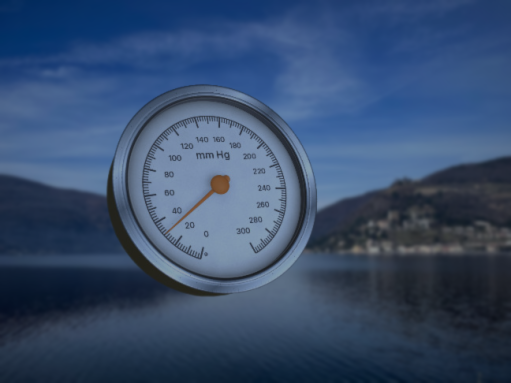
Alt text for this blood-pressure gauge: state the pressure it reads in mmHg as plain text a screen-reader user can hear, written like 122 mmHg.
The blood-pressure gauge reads 30 mmHg
